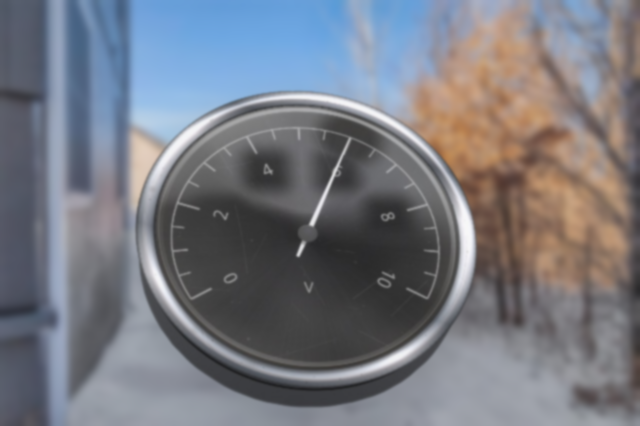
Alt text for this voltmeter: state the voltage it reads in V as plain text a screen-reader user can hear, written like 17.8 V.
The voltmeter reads 6 V
